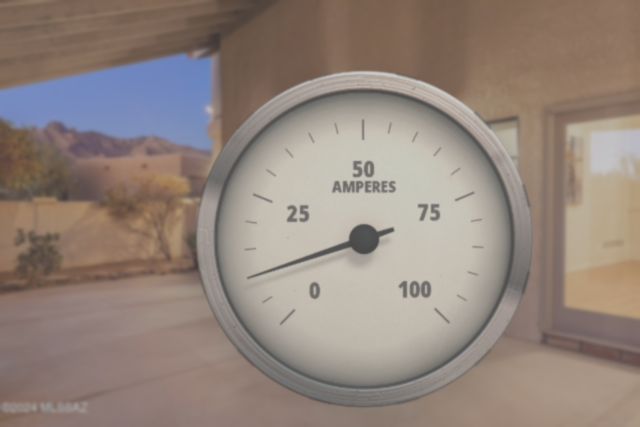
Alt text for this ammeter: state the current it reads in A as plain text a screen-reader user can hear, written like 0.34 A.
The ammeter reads 10 A
